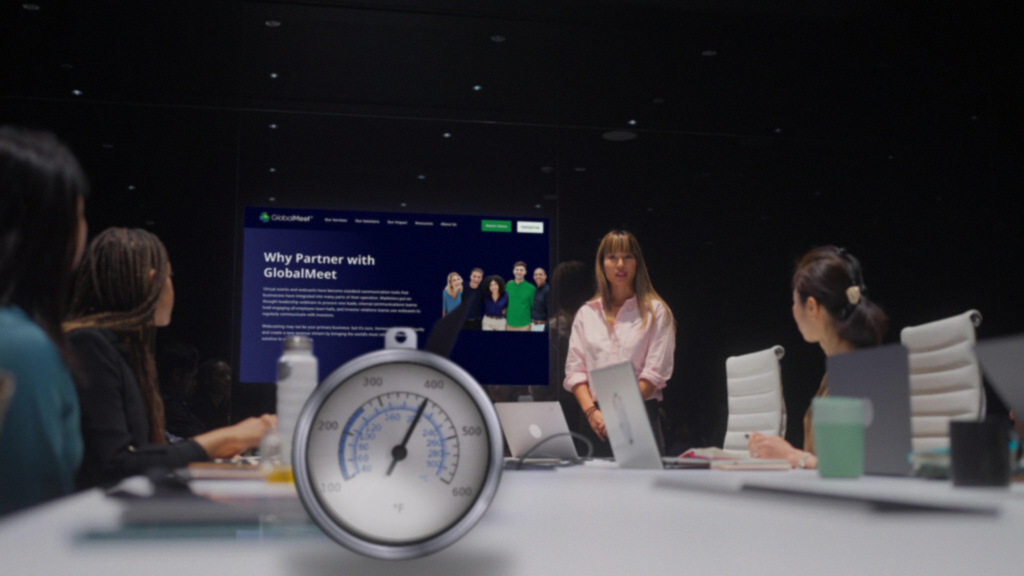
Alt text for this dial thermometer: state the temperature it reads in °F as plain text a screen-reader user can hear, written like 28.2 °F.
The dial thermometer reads 400 °F
